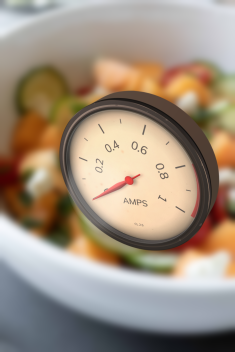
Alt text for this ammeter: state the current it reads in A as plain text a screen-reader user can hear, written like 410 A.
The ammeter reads 0 A
